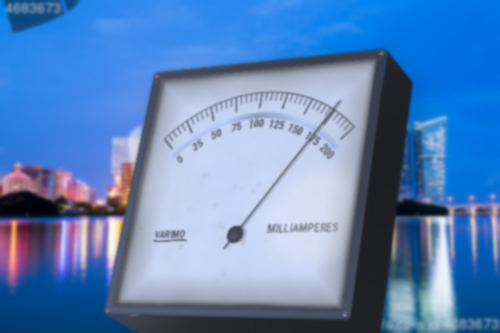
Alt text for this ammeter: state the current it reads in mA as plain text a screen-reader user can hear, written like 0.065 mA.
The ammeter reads 175 mA
